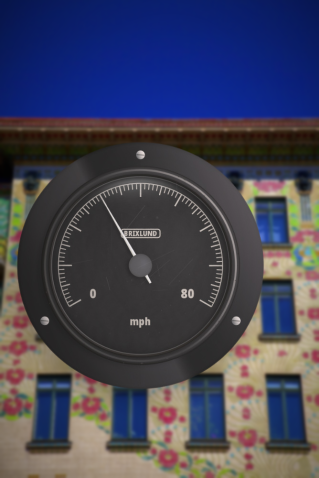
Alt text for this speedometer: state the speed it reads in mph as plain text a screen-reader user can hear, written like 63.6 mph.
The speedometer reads 30 mph
